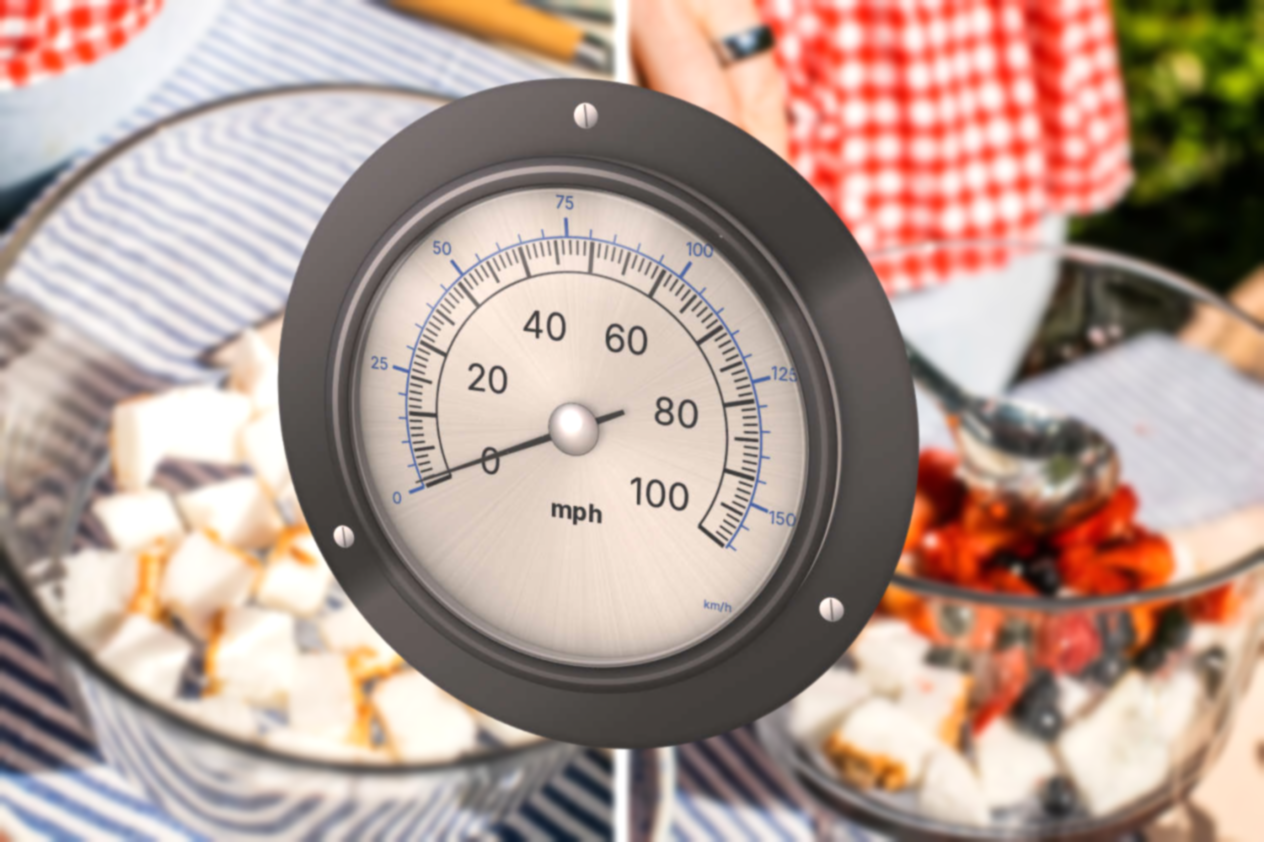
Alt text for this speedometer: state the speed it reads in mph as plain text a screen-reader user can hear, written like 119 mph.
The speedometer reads 1 mph
